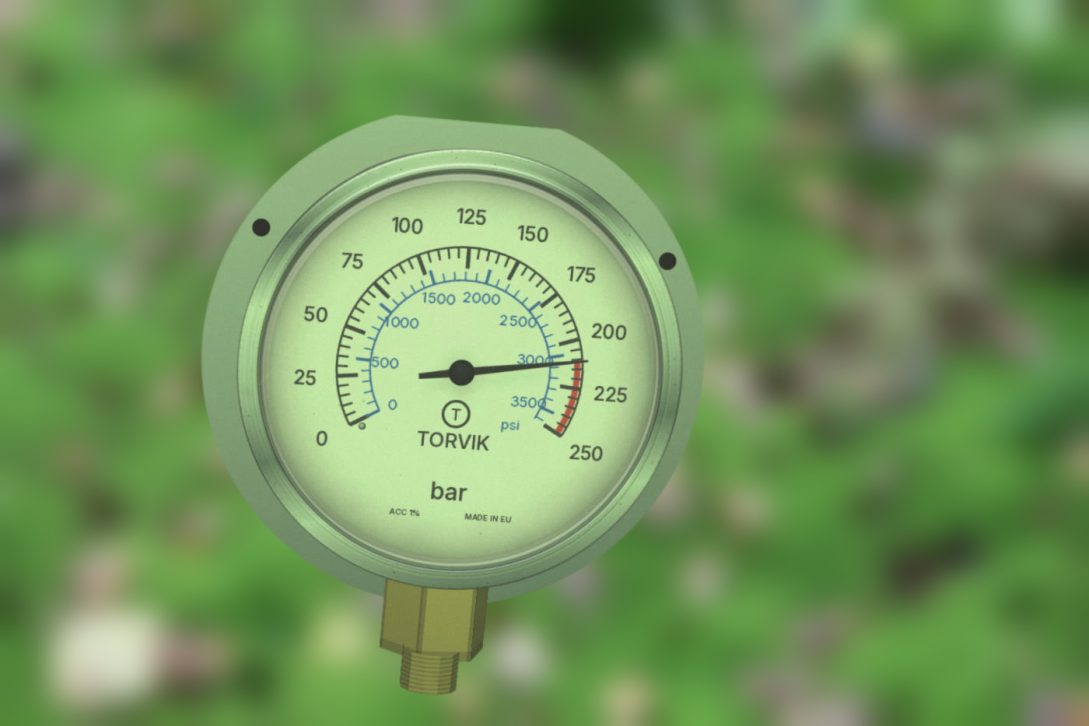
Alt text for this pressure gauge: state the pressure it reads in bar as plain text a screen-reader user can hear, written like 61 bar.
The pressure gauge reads 210 bar
